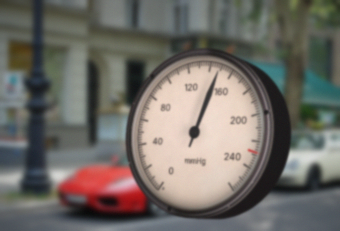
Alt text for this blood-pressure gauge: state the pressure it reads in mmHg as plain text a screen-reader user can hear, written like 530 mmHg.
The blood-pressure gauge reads 150 mmHg
